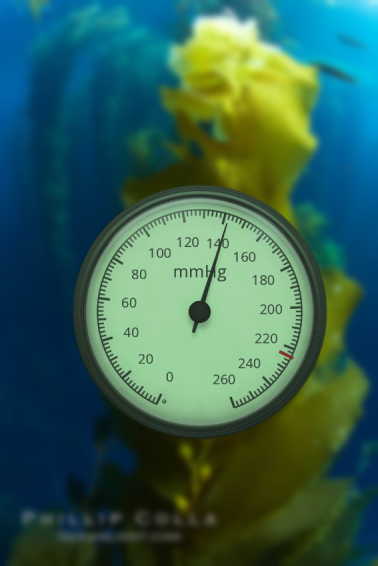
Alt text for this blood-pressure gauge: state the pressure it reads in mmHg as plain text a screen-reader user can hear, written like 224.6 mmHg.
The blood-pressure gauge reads 142 mmHg
